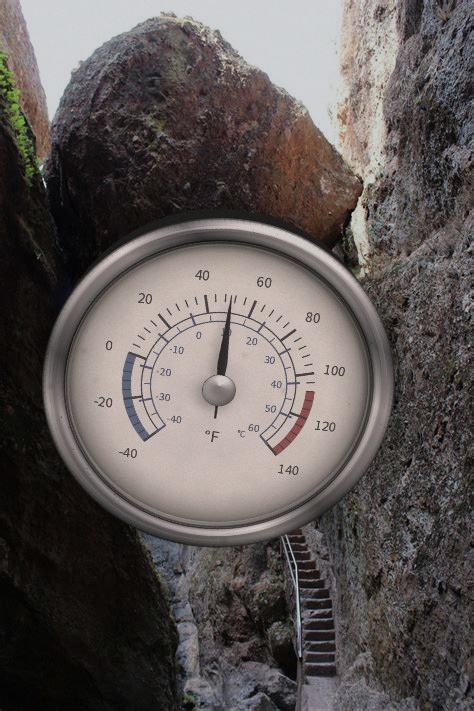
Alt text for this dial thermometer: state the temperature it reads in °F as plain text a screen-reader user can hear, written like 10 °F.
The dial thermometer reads 50 °F
